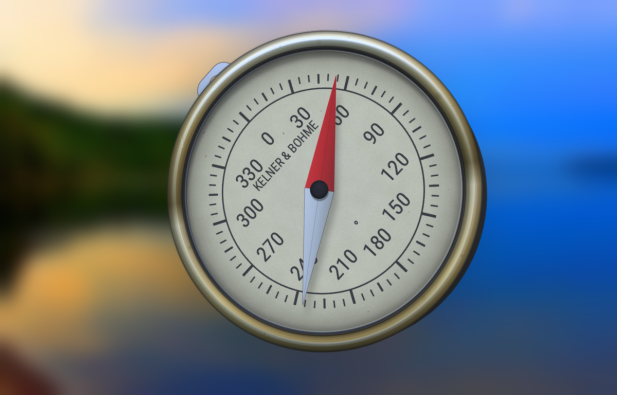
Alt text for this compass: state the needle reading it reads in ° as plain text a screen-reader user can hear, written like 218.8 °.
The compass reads 55 °
